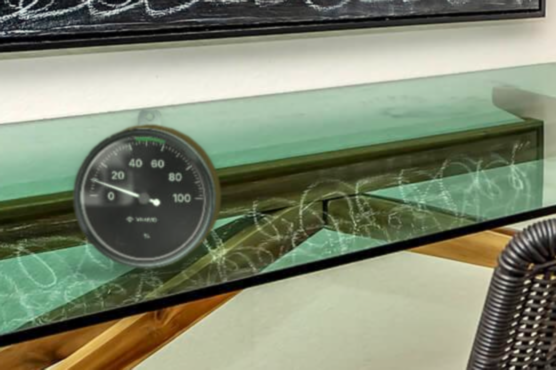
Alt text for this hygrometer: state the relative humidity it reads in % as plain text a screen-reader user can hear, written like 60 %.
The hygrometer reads 10 %
